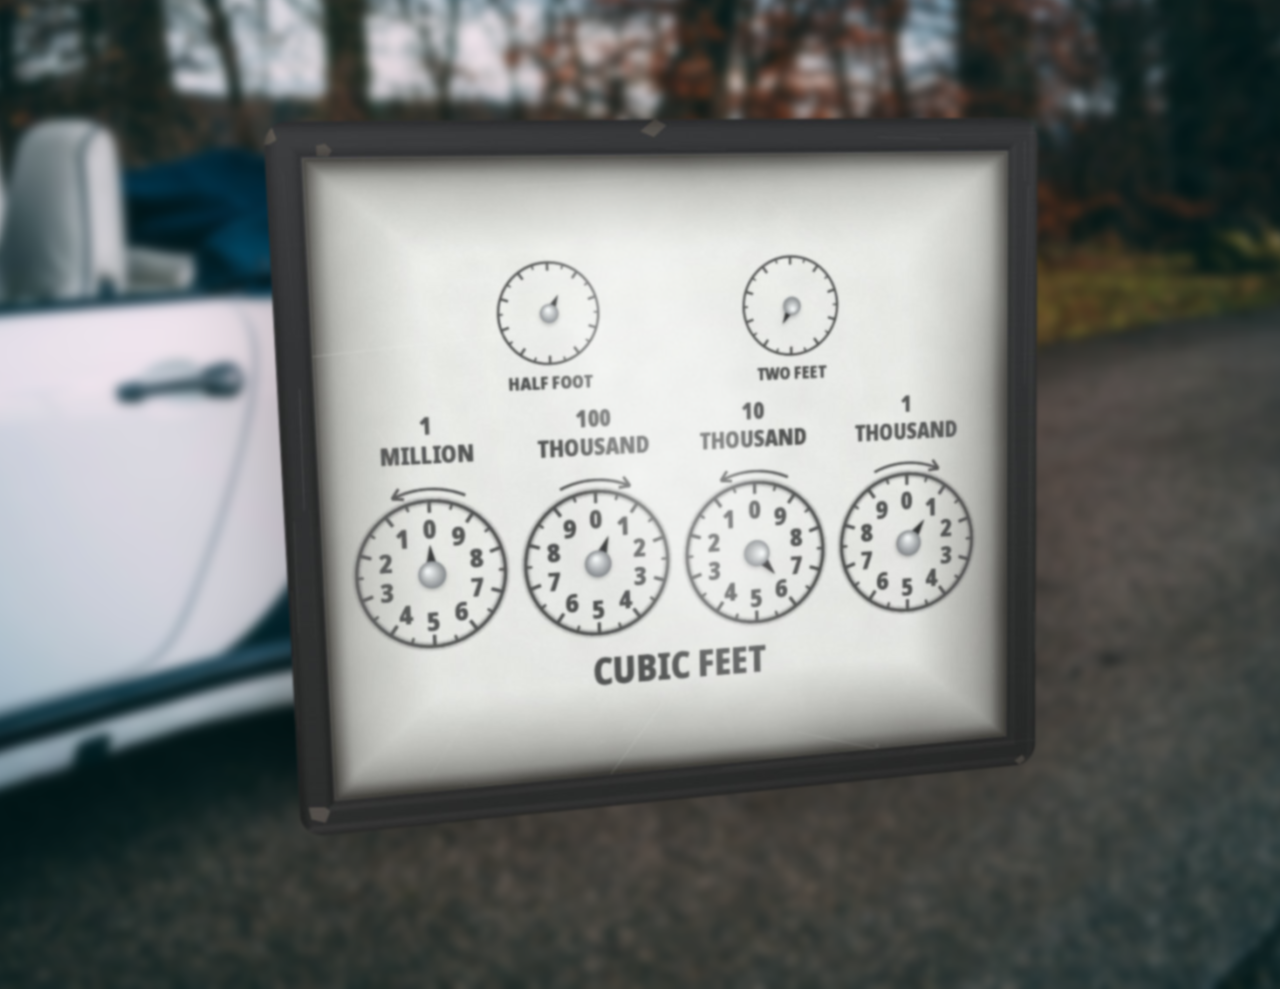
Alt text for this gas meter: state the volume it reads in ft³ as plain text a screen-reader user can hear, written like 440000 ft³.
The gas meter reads 6100 ft³
